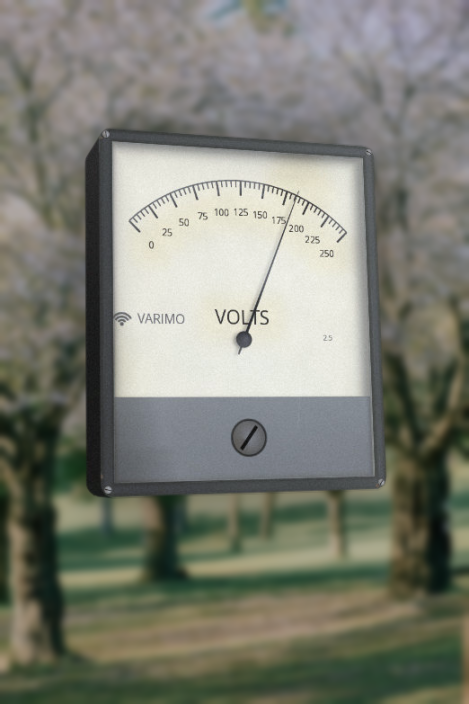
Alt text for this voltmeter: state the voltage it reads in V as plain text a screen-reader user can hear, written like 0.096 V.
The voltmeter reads 185 V
